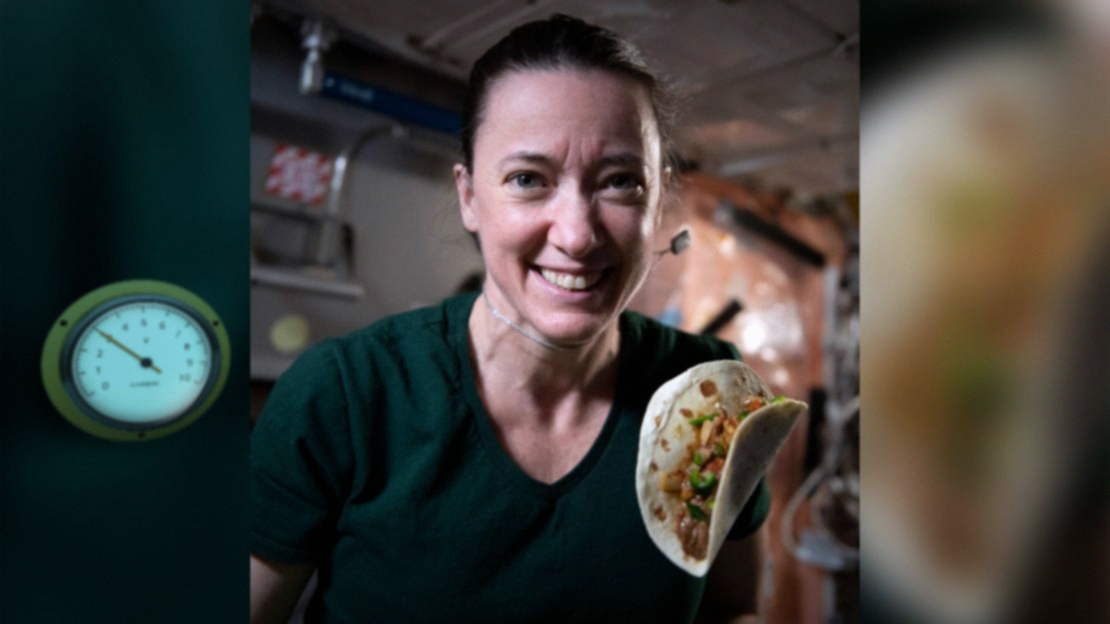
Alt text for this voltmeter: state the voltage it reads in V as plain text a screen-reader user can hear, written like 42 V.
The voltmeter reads 3 V
